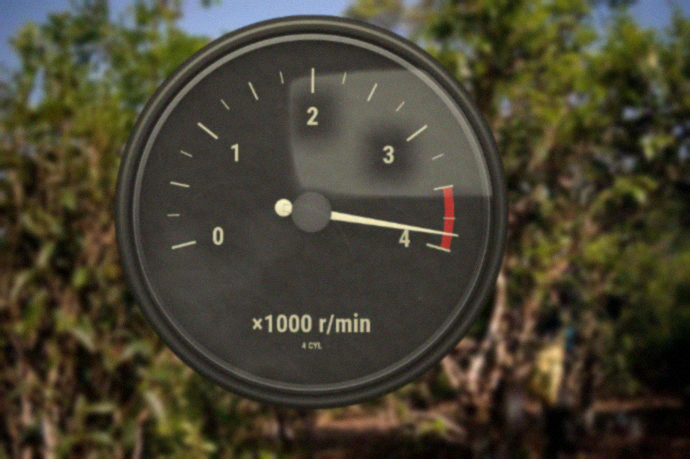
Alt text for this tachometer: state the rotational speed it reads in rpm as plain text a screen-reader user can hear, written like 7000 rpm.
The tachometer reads 3875 rpm
